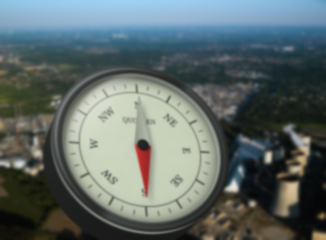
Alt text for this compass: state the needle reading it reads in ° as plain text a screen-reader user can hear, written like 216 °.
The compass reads 180 °
